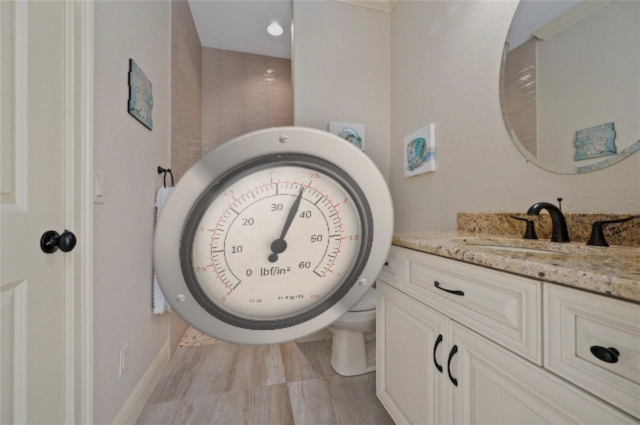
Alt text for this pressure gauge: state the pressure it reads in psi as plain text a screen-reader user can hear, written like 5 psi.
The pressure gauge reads 35 psi
